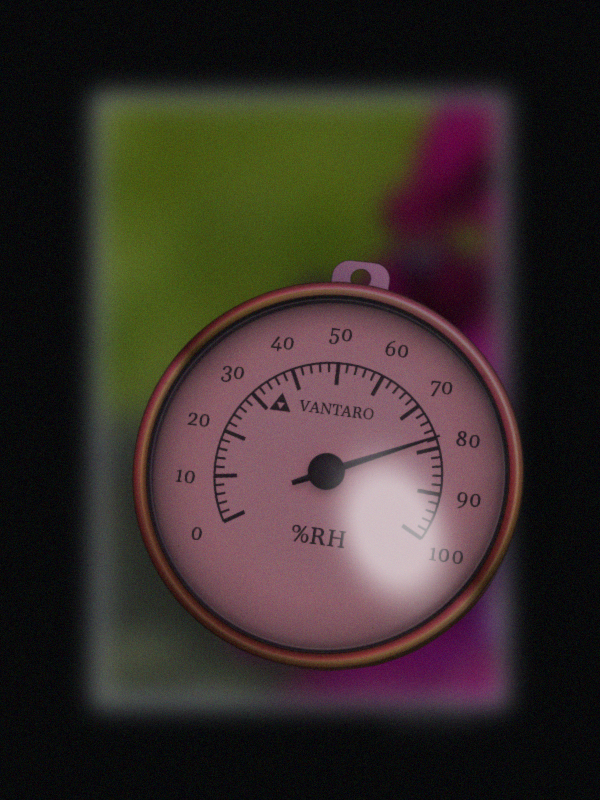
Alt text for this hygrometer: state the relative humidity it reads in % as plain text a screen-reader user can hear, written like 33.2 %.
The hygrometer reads 78 %
